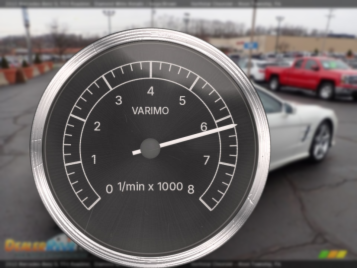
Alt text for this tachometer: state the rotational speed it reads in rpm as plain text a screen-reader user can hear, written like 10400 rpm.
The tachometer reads 6200 rpm
